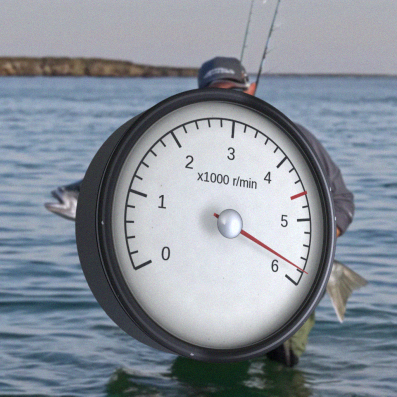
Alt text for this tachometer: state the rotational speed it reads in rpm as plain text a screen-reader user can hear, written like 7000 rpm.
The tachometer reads 5800 rpm
